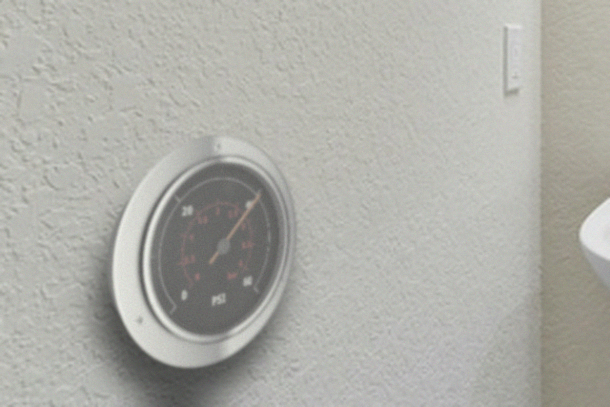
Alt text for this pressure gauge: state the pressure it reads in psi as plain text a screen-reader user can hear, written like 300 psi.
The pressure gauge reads 40 psi
